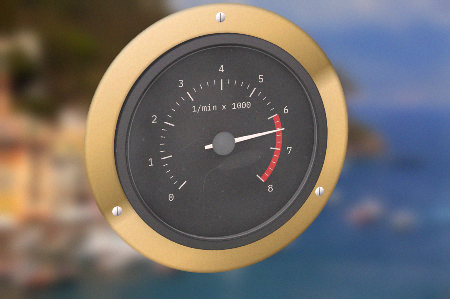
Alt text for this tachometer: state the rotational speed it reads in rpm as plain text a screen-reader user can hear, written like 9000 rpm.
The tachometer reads 6400 rpm
